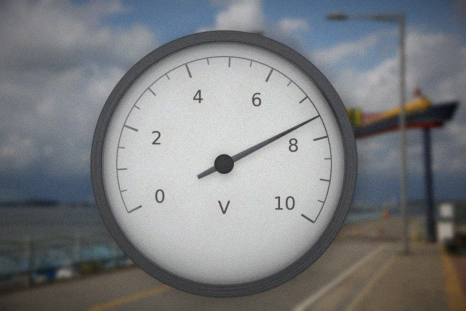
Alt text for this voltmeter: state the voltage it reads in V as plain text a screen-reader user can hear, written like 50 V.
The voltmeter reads 7.5 V
